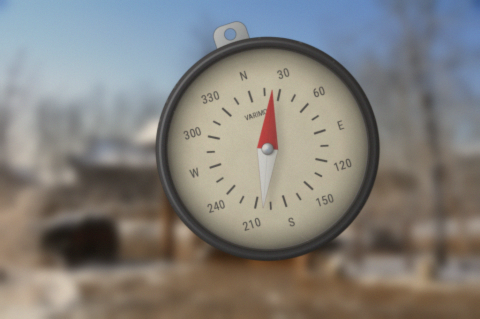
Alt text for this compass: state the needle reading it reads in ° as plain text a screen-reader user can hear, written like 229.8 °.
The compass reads 22.5 °
